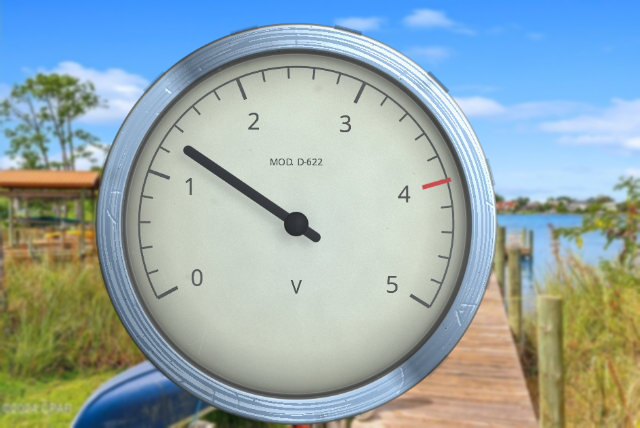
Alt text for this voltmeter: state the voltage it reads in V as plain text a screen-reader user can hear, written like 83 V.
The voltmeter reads 1.3 V
